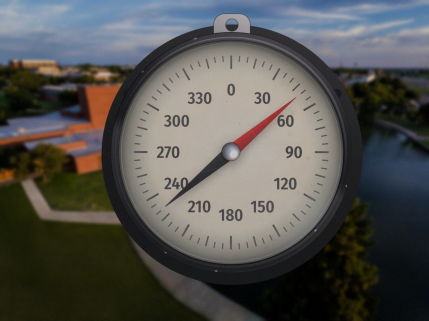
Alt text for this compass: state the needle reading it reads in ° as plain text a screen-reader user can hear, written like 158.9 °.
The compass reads 50 °
